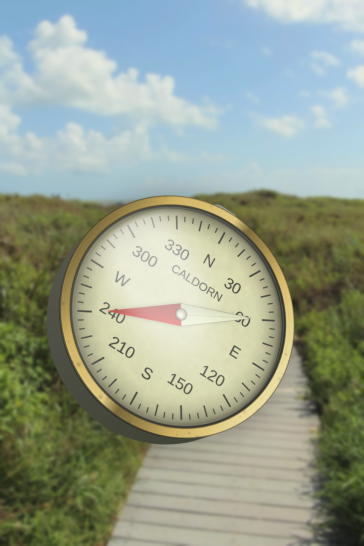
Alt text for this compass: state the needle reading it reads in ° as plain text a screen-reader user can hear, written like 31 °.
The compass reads 240 °
